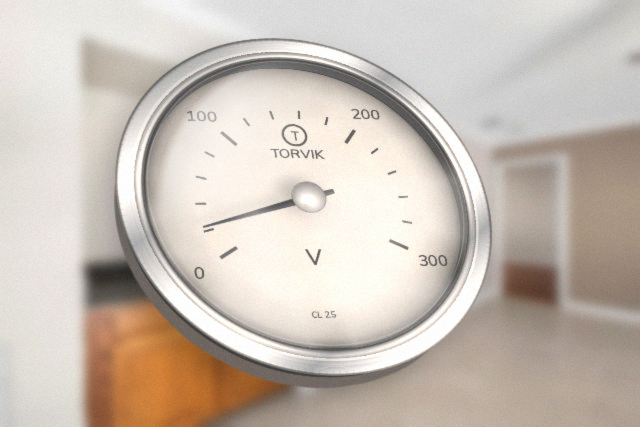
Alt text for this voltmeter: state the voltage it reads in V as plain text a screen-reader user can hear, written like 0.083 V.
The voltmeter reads 20 V
